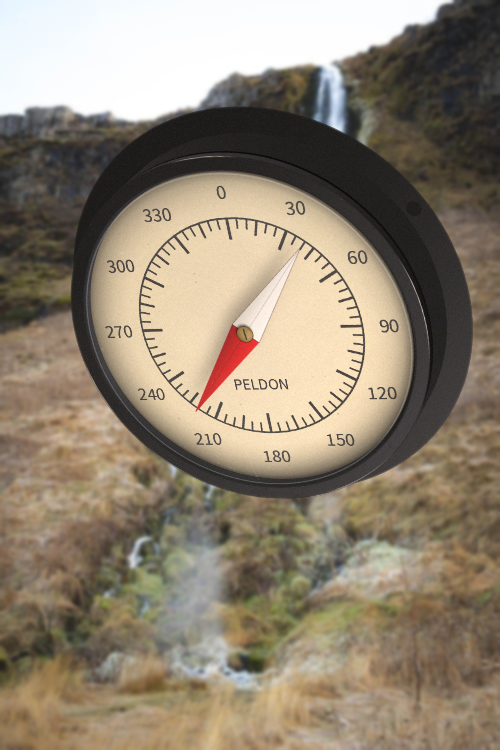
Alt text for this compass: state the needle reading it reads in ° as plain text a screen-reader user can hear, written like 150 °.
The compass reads 220 °
